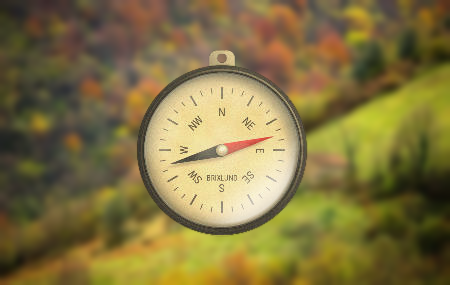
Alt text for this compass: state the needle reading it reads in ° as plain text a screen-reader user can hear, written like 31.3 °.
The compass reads 75 °
